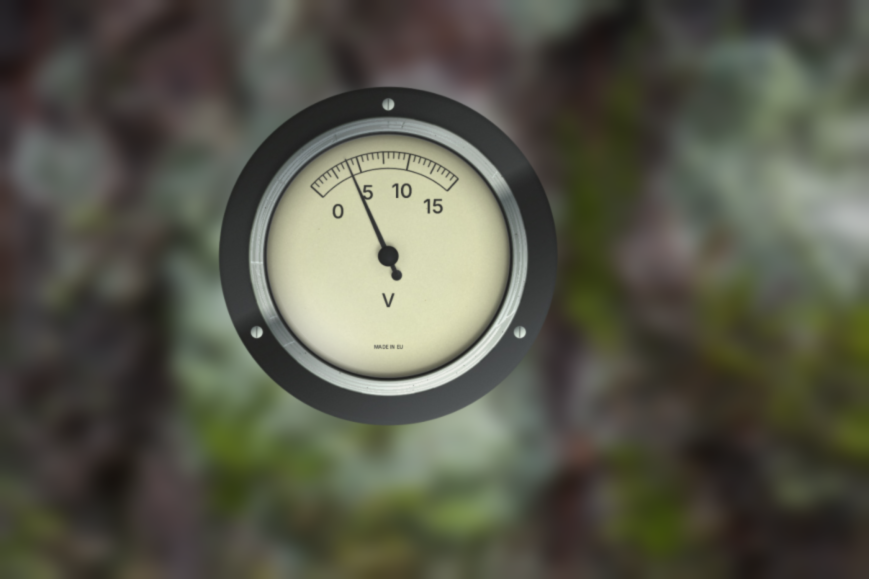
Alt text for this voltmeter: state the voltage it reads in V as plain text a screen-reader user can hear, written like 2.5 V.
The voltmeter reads 4 V
